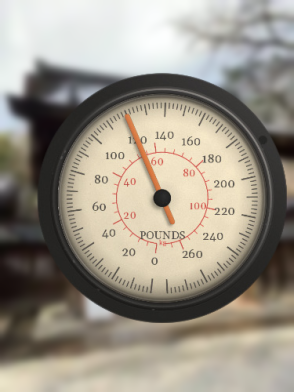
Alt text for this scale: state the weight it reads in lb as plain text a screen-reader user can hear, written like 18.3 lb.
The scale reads 120 lb
